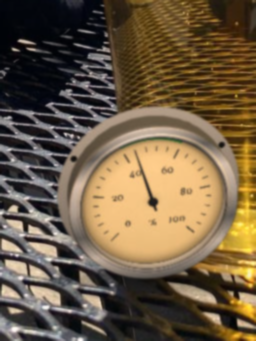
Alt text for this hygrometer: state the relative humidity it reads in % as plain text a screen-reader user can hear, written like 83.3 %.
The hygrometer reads 44 %
